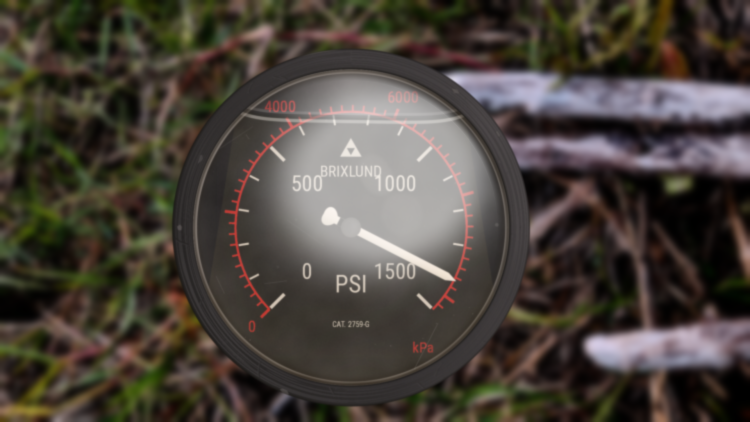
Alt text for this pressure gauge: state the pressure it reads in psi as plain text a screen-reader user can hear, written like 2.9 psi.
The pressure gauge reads 1400 psi
